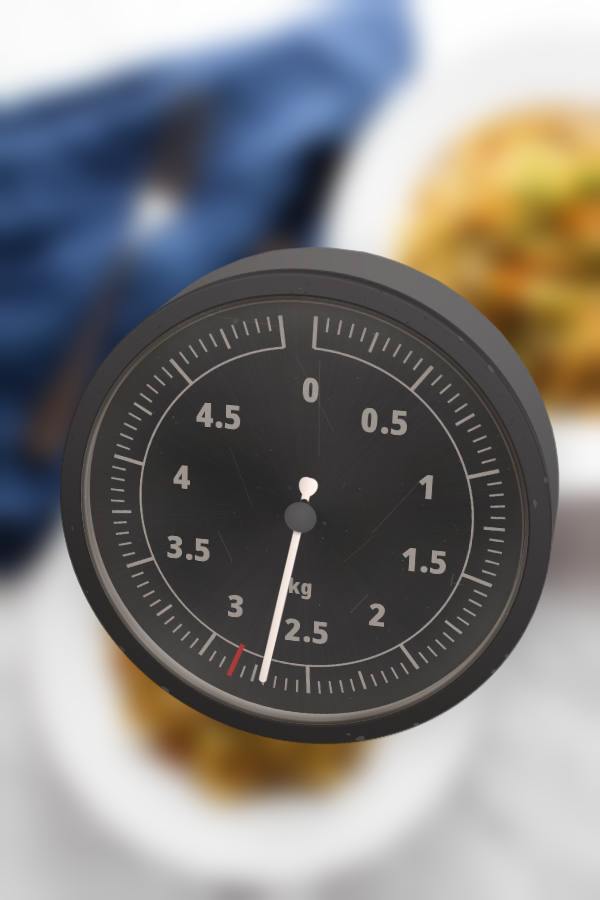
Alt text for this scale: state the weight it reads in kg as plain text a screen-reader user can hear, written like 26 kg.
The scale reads 2.7 kg
